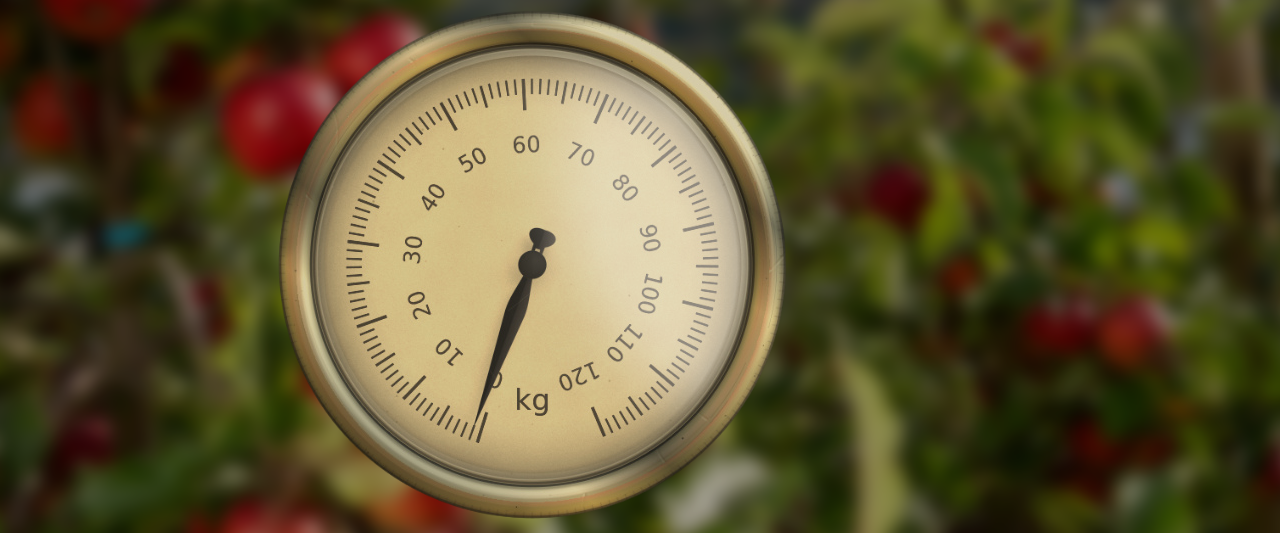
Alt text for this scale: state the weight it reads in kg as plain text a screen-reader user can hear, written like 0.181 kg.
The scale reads 1 kg
